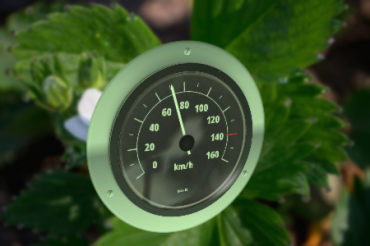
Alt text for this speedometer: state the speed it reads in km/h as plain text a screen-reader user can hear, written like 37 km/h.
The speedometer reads 70 km/h
